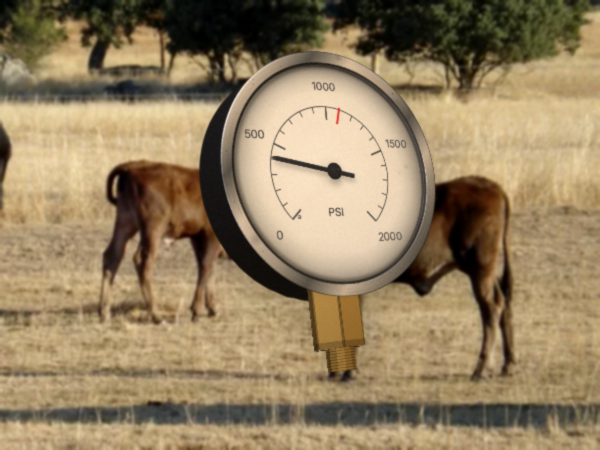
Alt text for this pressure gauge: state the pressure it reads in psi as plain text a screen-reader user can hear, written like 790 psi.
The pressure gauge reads 400 psi
